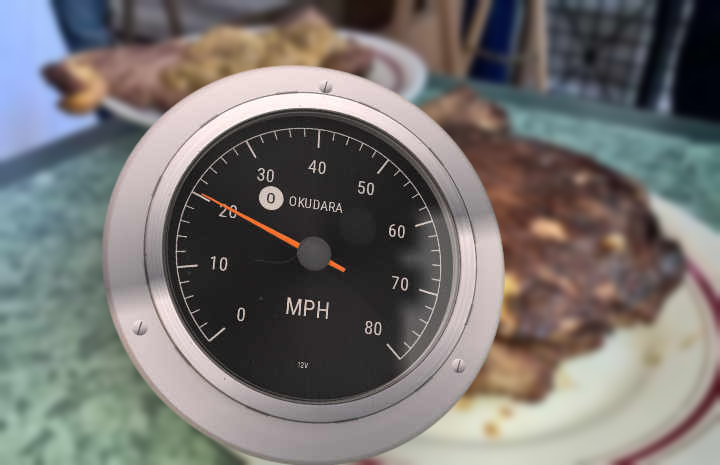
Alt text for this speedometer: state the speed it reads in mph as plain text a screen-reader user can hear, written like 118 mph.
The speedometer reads 20 mph
